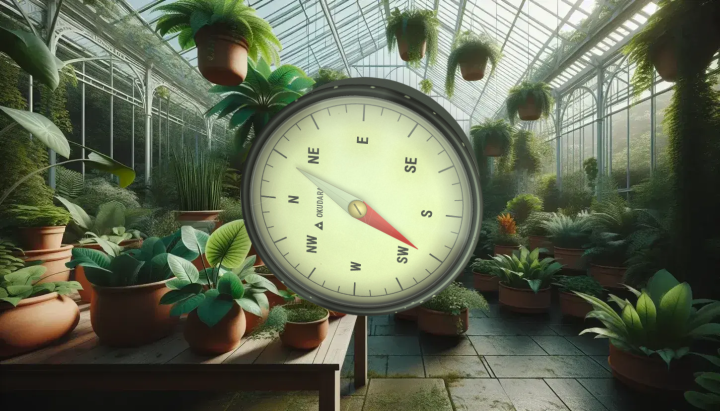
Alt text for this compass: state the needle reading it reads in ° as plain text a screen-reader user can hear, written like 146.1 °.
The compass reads 210 °
